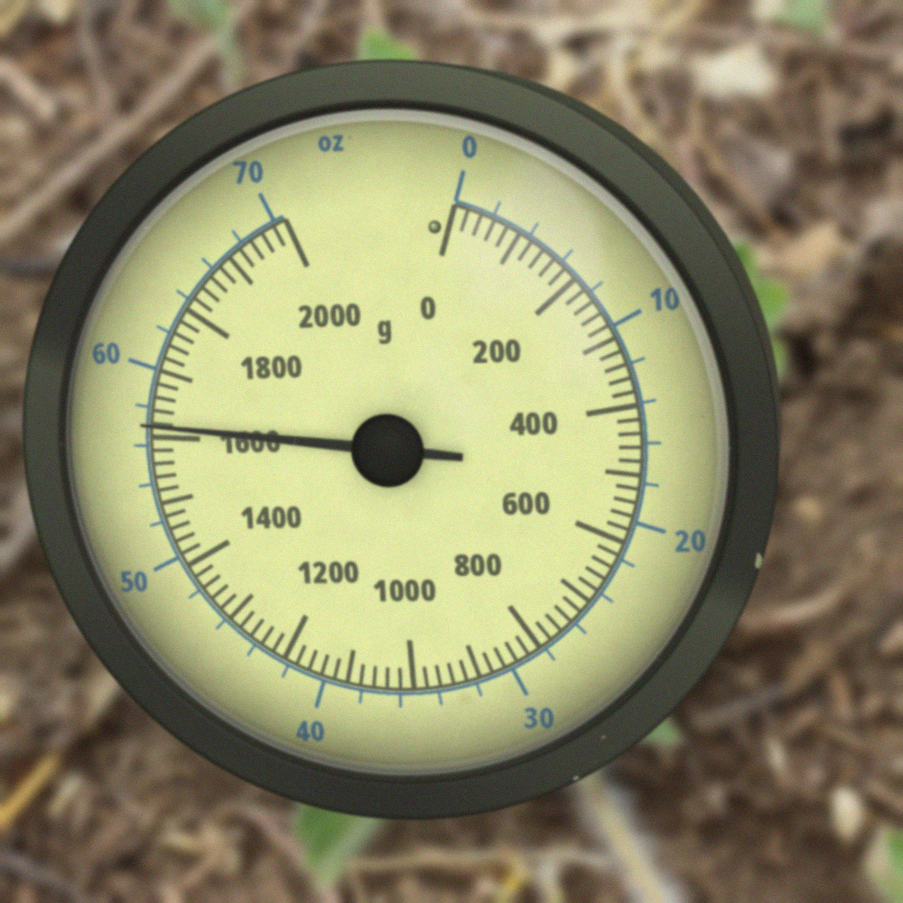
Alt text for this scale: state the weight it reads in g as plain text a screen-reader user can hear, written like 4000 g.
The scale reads 1620 g
